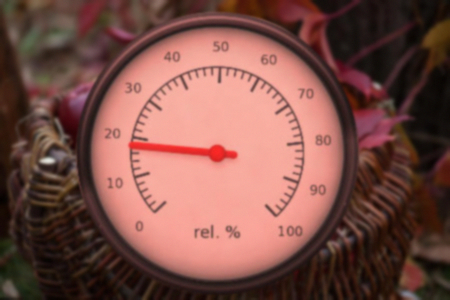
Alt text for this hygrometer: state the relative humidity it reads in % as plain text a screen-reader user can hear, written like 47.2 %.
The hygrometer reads 18 %
